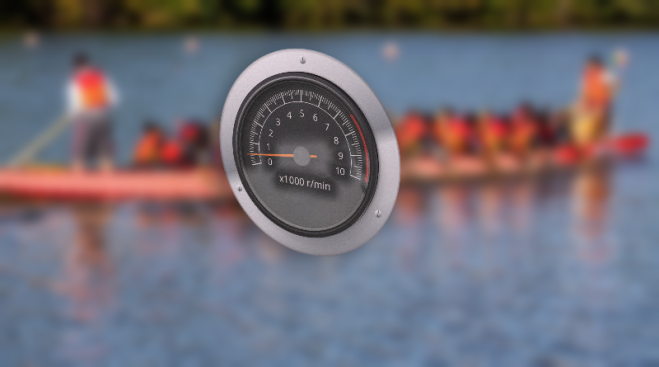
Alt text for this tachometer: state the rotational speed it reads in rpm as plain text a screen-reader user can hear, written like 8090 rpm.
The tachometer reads 500 rpm
